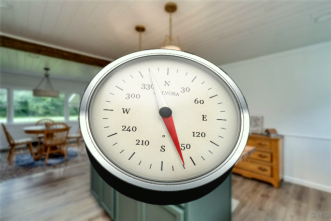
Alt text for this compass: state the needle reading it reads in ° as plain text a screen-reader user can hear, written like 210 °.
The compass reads 160 °
